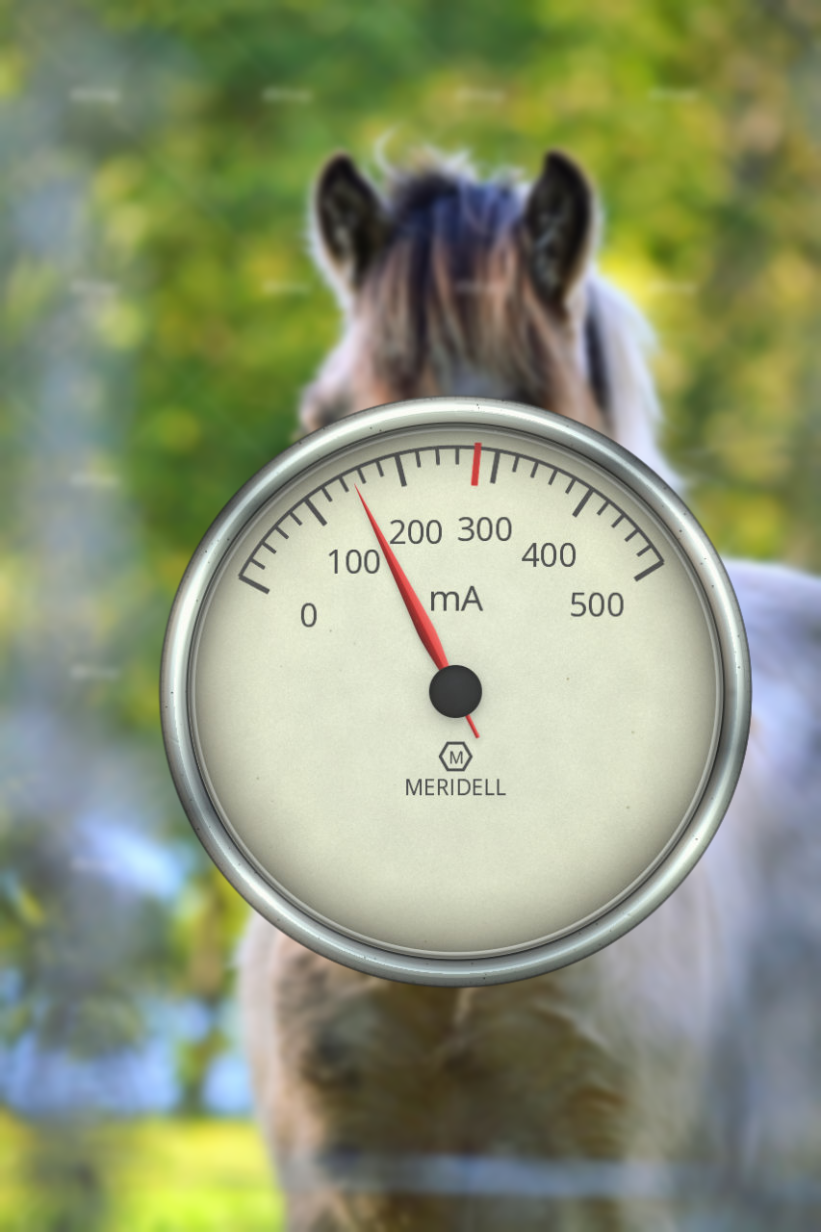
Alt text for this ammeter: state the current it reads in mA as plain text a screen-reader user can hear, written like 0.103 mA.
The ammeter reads 150 mA
